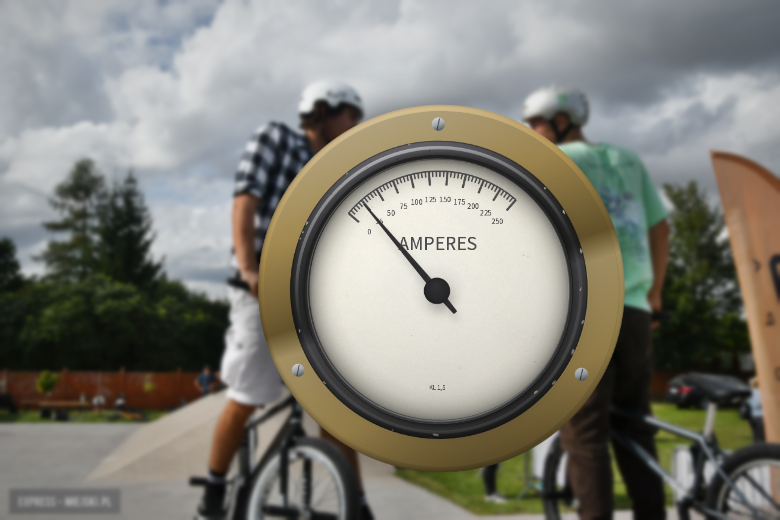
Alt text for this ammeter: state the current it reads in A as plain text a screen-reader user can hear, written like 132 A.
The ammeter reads 25 A
